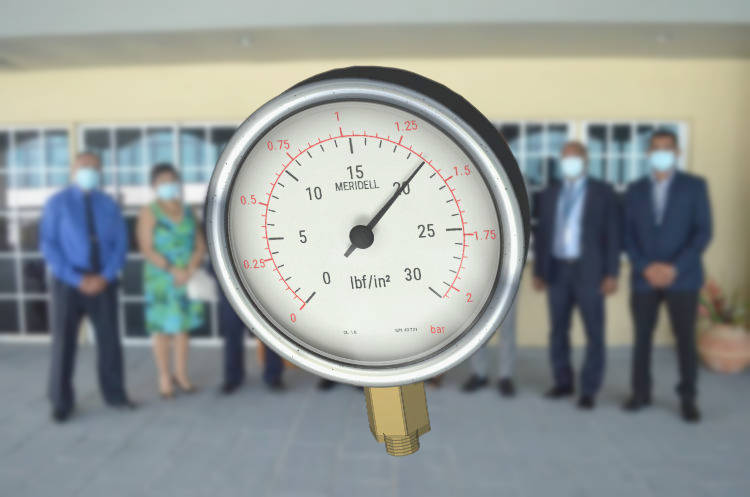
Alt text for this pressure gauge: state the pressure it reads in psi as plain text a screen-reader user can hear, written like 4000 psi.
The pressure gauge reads 20 psi
